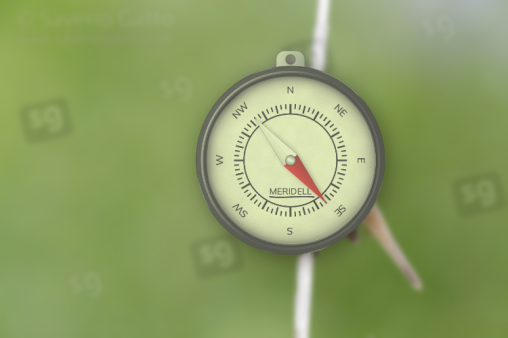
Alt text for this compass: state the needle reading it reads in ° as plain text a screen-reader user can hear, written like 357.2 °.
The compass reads 140 °
